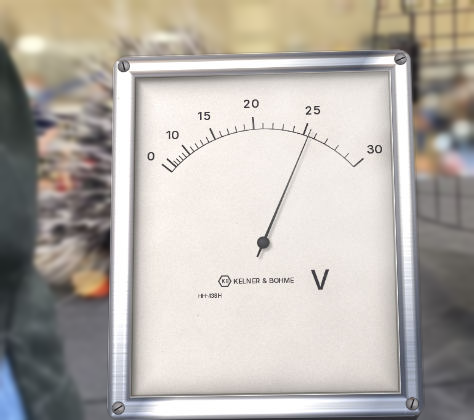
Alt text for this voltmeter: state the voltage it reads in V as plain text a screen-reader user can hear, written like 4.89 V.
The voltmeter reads 25.5 V
